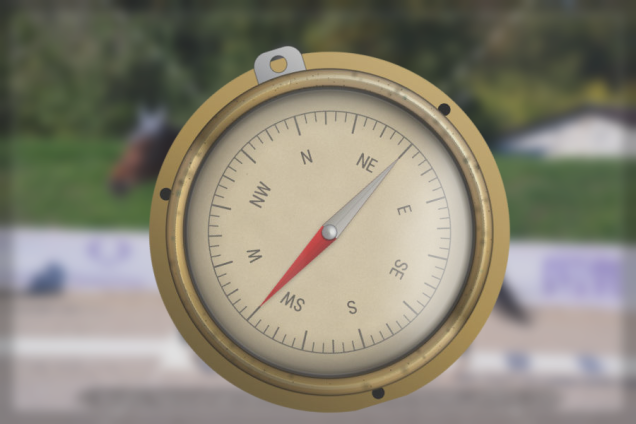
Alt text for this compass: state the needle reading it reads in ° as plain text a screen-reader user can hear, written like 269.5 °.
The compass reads 240 °
